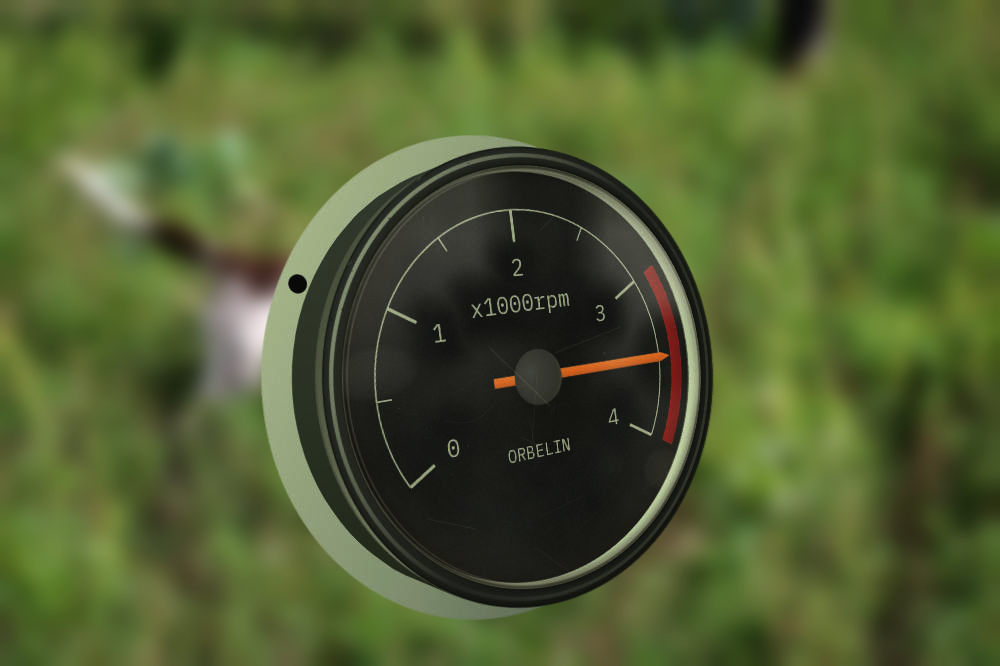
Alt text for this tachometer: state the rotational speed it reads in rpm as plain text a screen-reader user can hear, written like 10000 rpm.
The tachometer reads 3500 rpm
